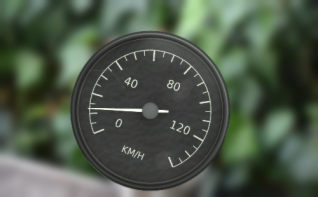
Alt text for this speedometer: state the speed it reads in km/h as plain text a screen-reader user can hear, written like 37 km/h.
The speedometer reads 12.5 km/h
